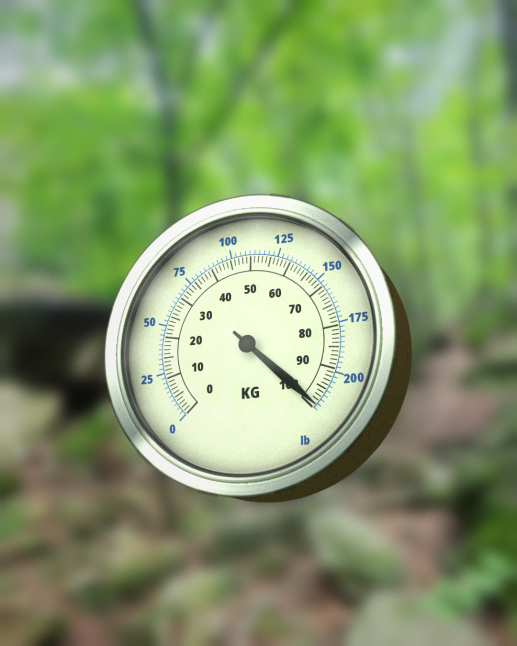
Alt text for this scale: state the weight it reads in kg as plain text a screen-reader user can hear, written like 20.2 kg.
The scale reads 99 kg
